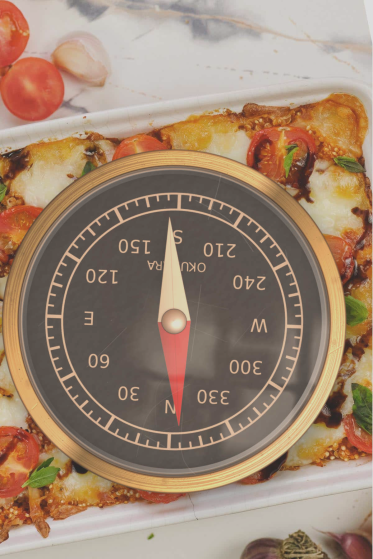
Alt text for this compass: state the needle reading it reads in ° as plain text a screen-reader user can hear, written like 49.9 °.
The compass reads 355 °
